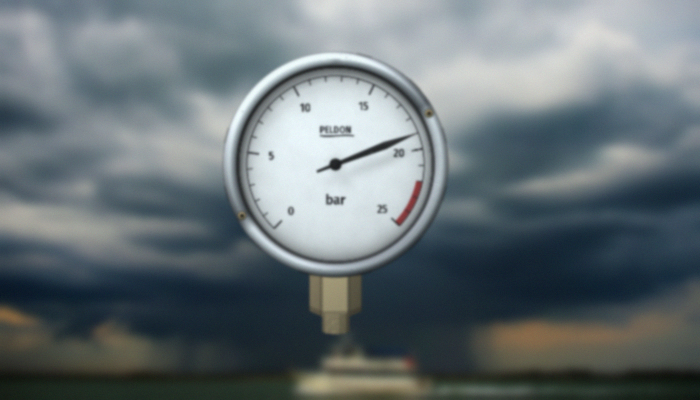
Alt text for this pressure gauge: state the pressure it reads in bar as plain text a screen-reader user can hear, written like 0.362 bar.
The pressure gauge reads 19 bar
